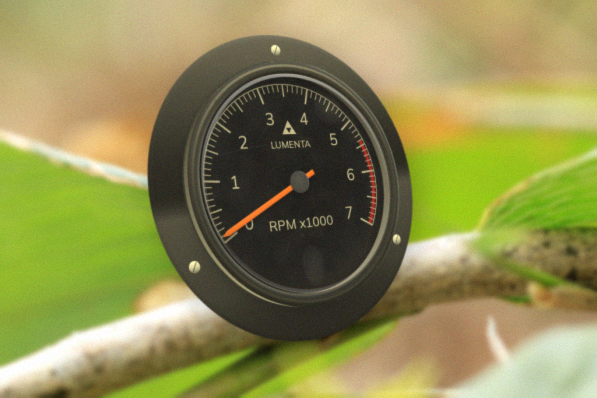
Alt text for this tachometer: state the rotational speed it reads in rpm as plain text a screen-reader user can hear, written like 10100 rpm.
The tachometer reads 100 rpm
